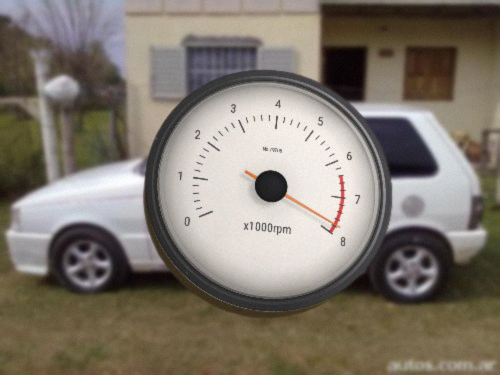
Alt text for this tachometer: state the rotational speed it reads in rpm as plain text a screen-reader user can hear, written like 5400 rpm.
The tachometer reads 7800 rpm
